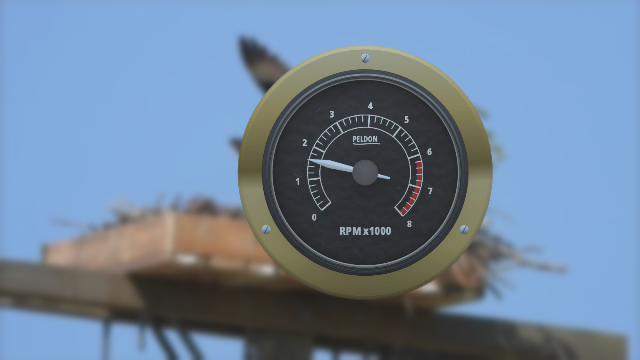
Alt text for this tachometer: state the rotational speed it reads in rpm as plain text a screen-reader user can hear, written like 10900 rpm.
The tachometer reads 1600 rpm
